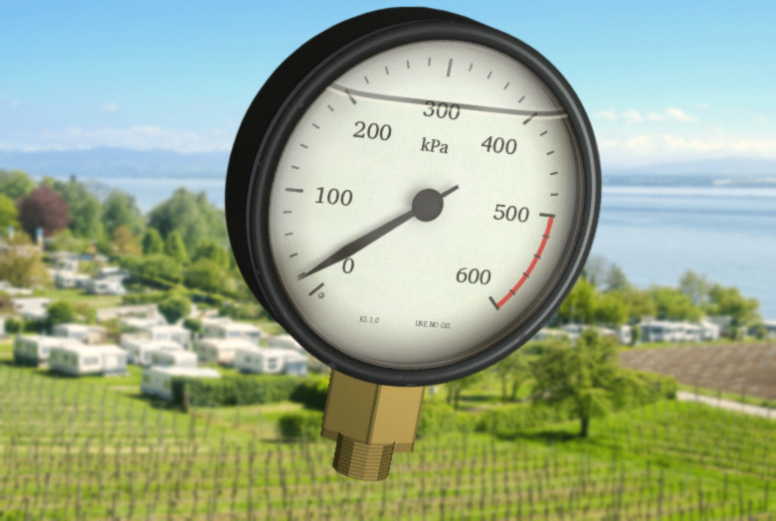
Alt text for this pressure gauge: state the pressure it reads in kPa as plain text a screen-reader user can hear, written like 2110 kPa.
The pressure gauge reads 20 kPa
